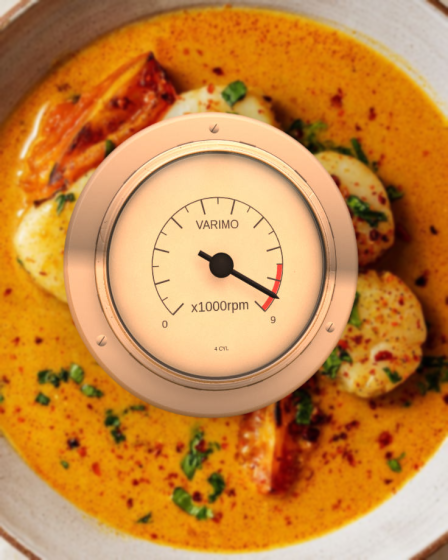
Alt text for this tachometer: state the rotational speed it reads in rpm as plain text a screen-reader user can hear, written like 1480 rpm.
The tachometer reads 8500 rpm
